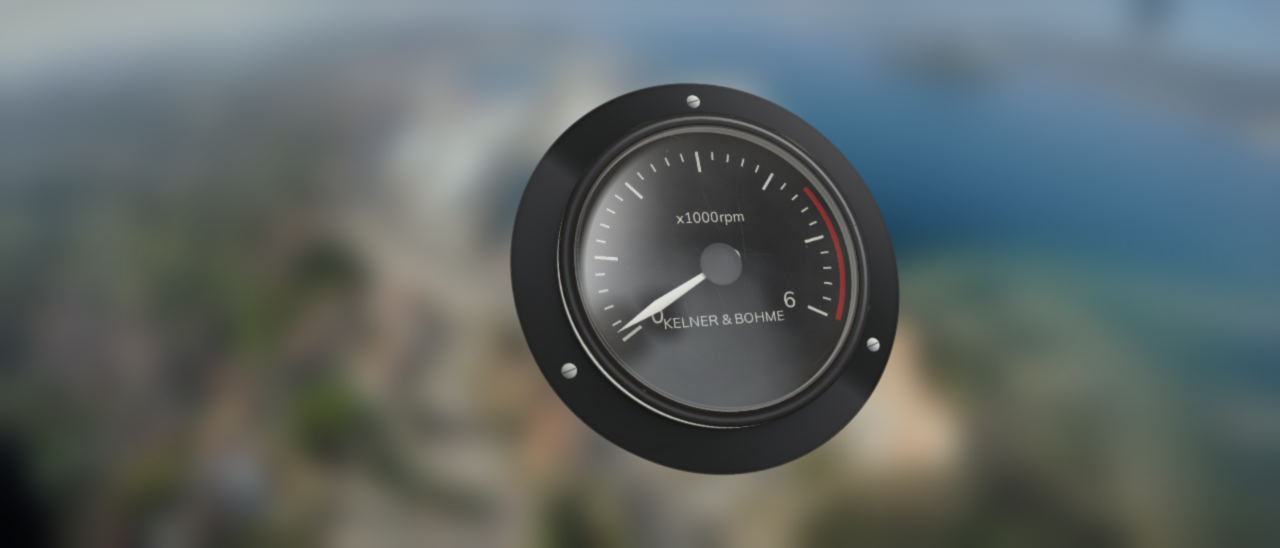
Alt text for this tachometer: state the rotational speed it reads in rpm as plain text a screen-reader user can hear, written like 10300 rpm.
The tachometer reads 100 rpm
